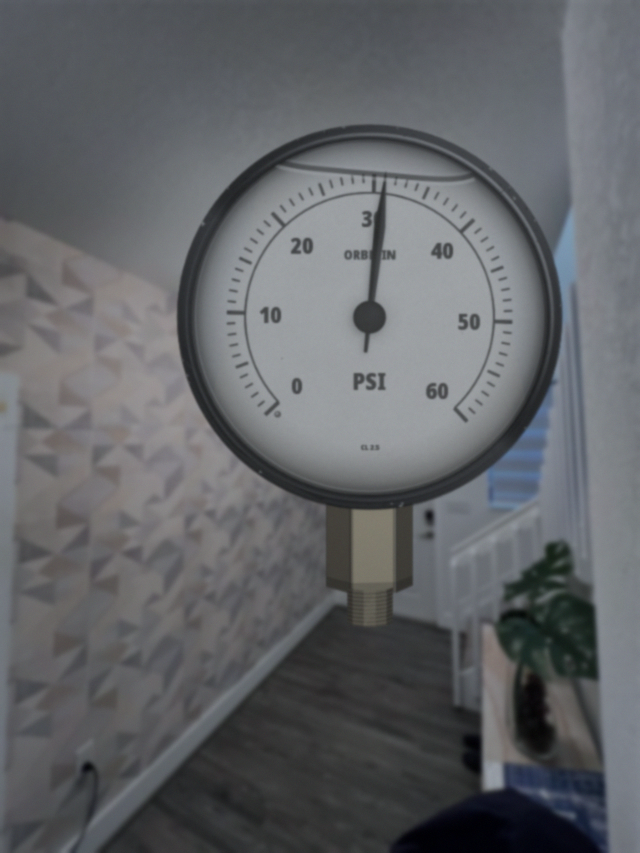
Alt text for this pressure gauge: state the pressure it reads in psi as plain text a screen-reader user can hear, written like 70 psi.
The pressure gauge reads 31 psi
